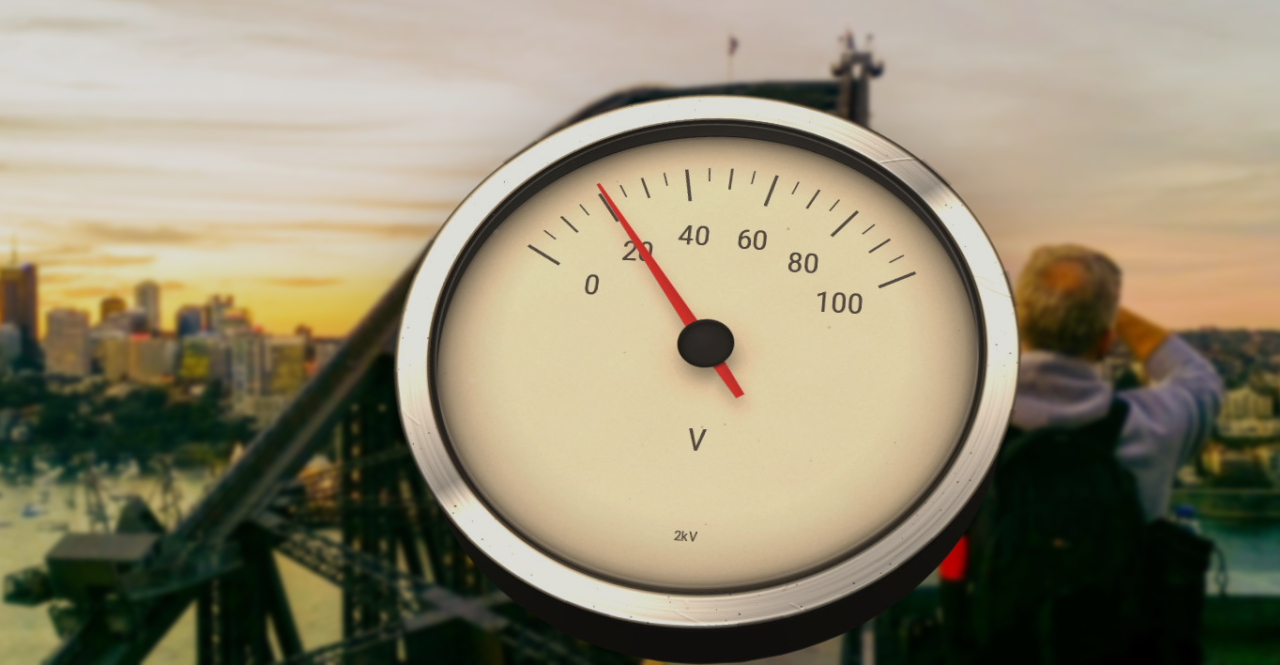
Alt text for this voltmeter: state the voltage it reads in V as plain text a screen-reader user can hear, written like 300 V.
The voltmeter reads 20 V
